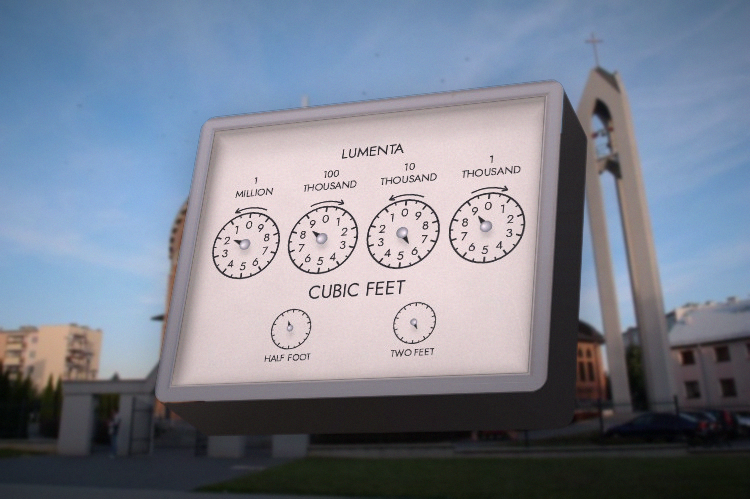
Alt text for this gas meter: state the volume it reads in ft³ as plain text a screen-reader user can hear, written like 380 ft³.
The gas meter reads 185900 ft³
